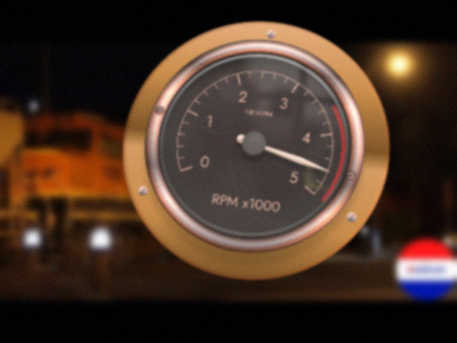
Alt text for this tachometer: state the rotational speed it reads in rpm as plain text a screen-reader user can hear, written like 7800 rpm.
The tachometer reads 4600 rpm
